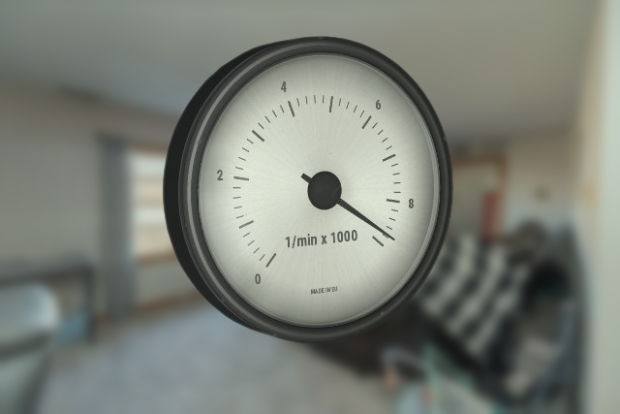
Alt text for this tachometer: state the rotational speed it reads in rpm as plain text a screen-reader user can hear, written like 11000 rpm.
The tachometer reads 8800 rpm
